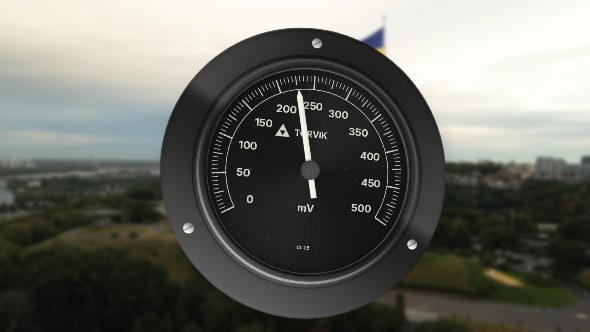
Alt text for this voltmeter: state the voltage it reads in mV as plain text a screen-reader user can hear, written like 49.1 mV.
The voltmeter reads 225 mV
